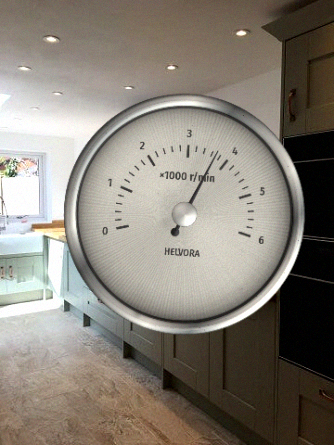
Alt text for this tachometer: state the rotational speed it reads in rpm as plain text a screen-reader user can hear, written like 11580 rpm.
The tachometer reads 3700 rpm
